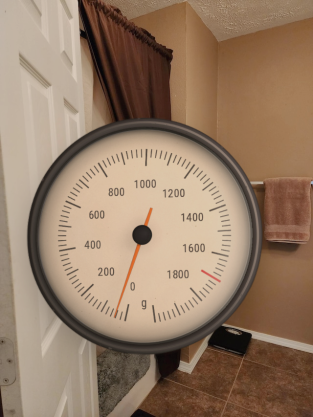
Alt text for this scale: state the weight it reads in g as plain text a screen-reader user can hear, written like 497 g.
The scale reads 40 g
